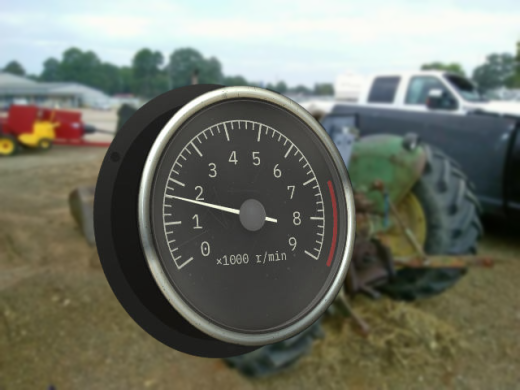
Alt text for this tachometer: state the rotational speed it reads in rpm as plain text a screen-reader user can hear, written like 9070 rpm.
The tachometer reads 1600 rpm
